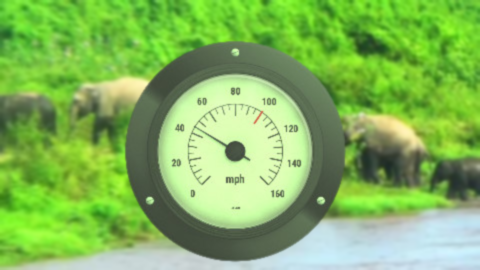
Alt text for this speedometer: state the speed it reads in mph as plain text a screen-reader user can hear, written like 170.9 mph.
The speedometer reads 45 mph
